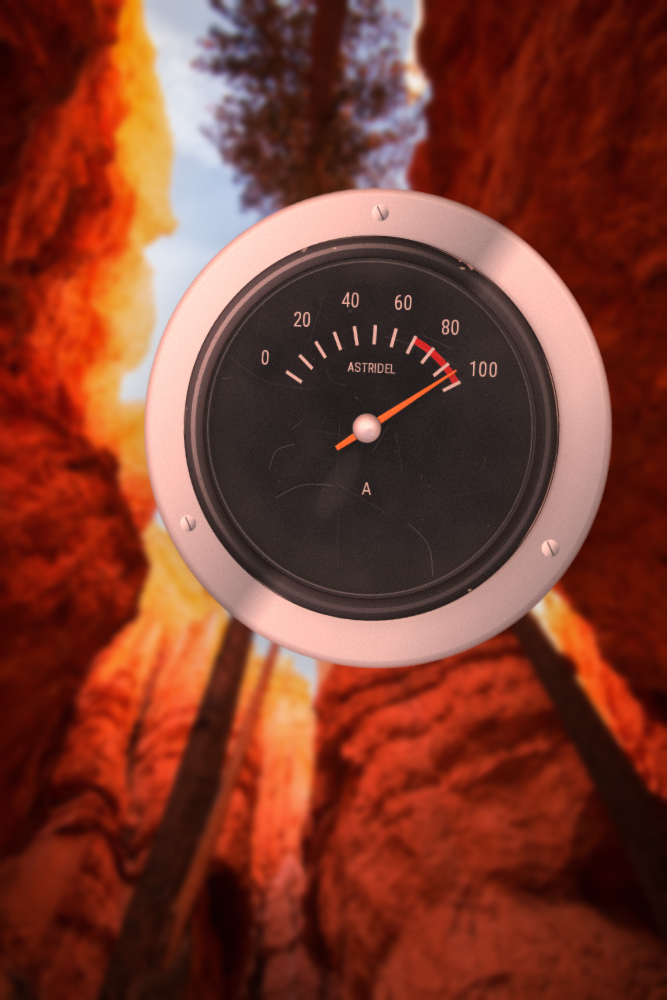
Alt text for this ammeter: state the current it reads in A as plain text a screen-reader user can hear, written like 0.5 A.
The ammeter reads 95 A
